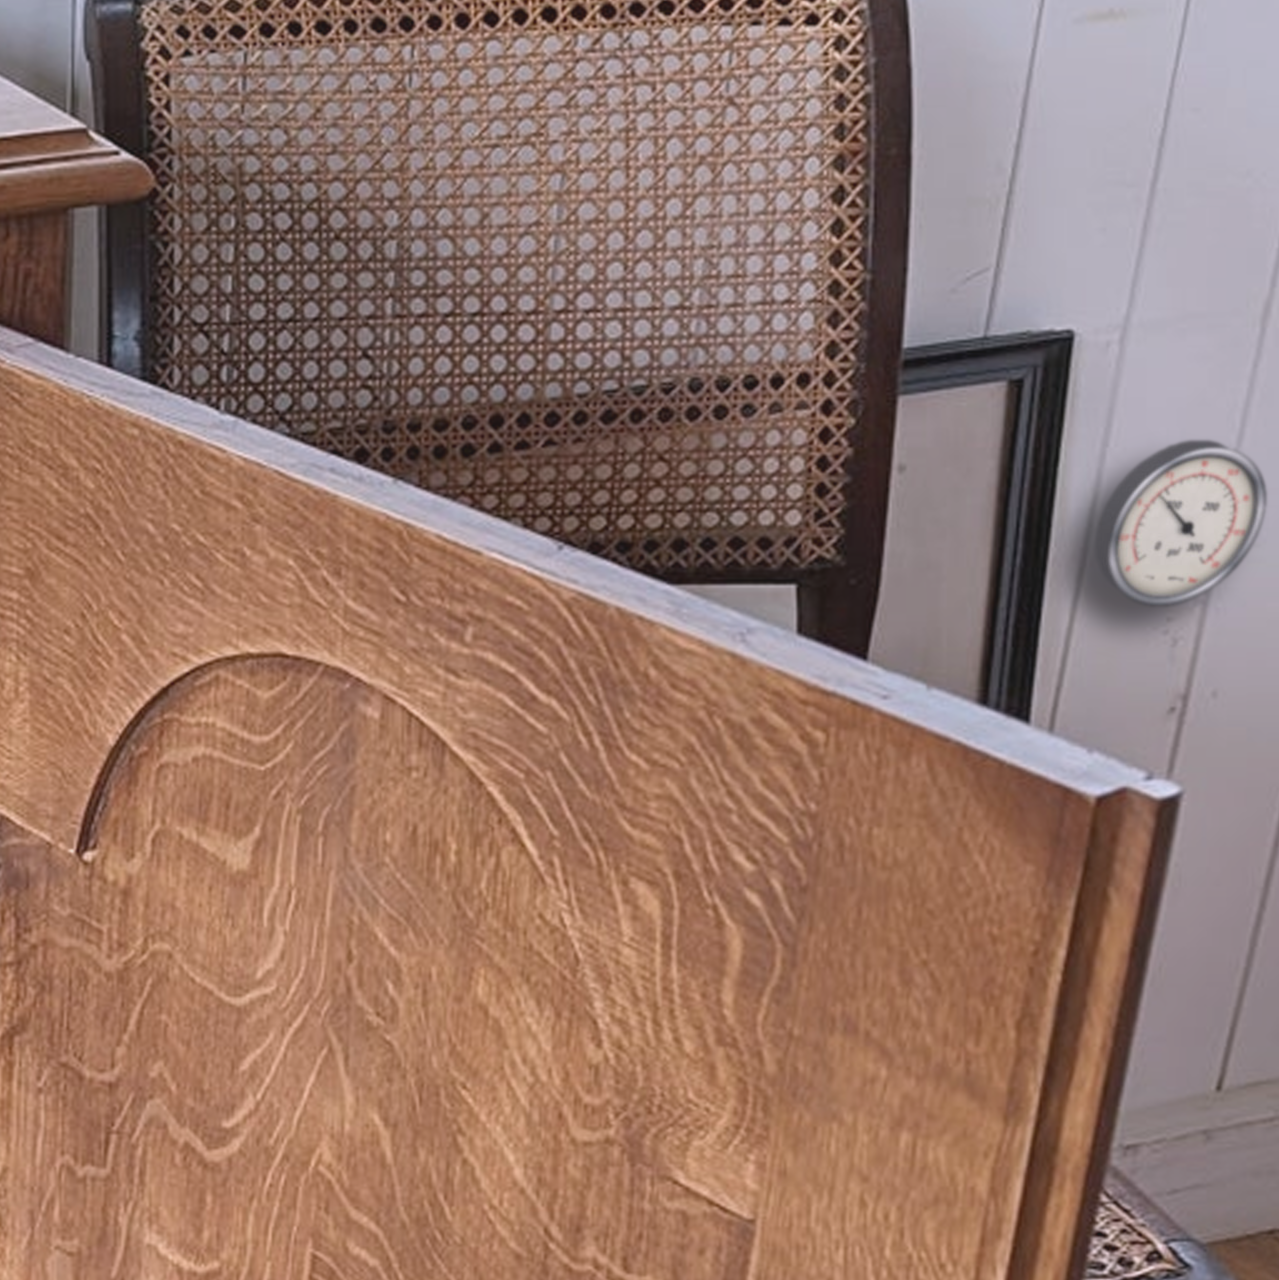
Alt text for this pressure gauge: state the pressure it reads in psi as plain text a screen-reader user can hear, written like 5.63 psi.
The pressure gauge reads 90 psi
